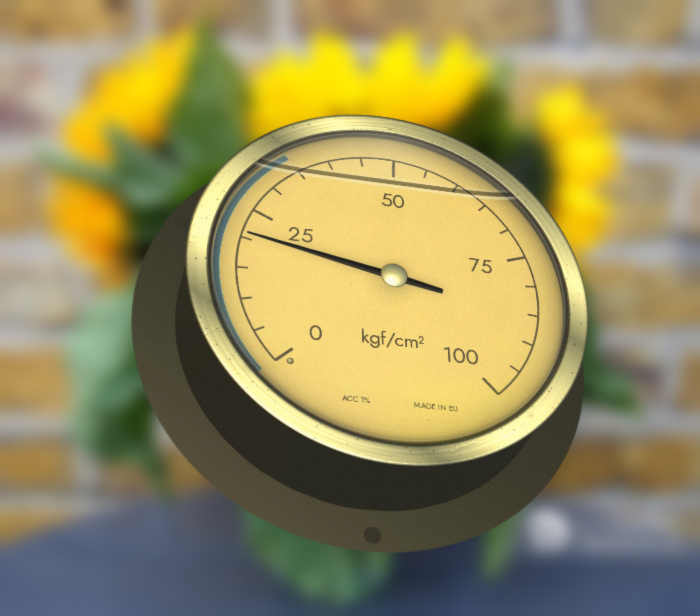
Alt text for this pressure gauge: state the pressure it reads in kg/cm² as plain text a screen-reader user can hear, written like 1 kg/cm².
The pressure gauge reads 20 kg/cm²
